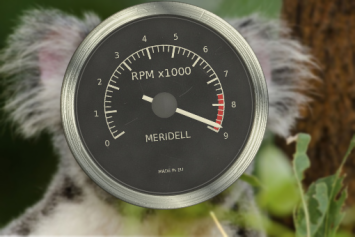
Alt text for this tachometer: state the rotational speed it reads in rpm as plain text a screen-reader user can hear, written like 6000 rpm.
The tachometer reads 8800 rpm
